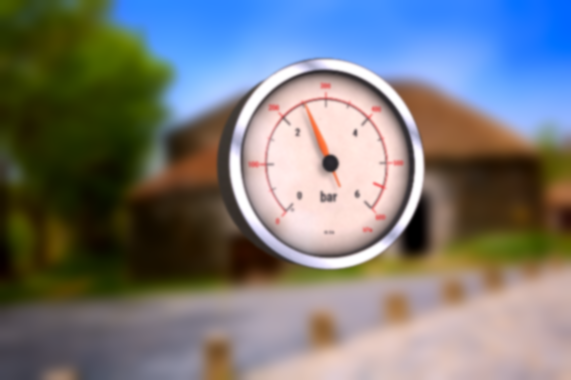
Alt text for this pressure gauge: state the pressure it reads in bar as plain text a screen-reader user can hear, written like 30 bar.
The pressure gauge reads 2.5 bar
